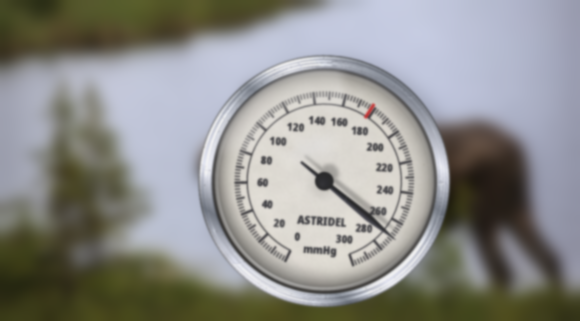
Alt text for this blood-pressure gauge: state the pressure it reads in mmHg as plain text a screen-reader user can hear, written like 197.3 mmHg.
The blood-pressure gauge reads 270 mmHg
